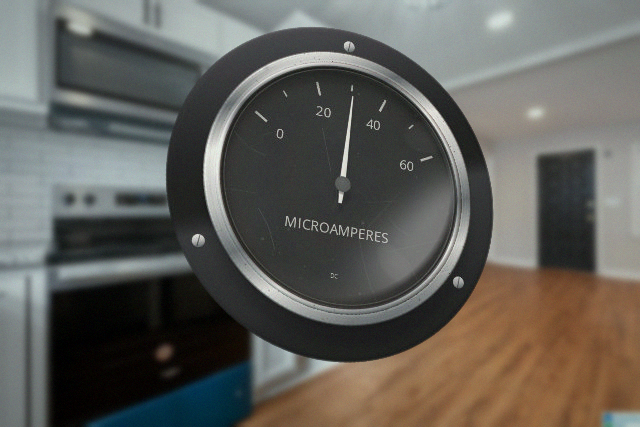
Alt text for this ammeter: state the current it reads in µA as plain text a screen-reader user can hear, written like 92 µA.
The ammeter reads 30 µA
